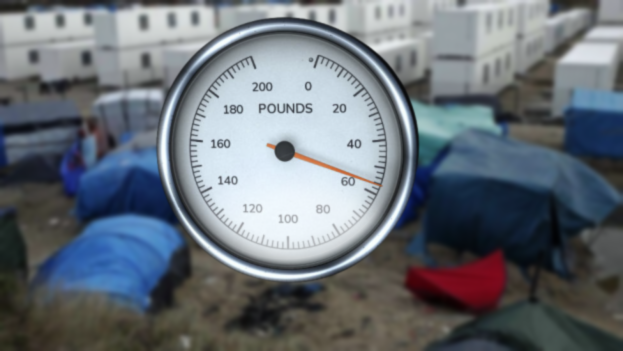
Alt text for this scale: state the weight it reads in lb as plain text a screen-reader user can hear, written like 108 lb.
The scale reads 56 lb
